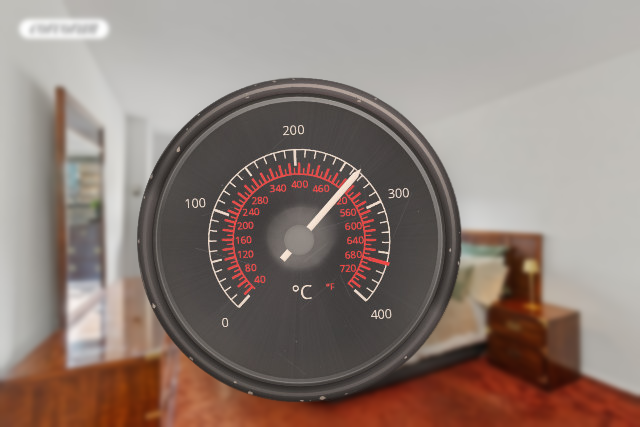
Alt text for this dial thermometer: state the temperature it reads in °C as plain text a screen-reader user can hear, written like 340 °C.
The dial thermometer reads 265 °C
